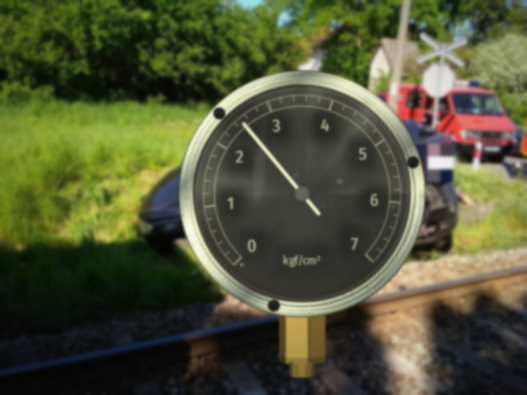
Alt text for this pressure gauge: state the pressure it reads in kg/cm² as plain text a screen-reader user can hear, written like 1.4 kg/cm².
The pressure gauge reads 2.5 kg/cm²
